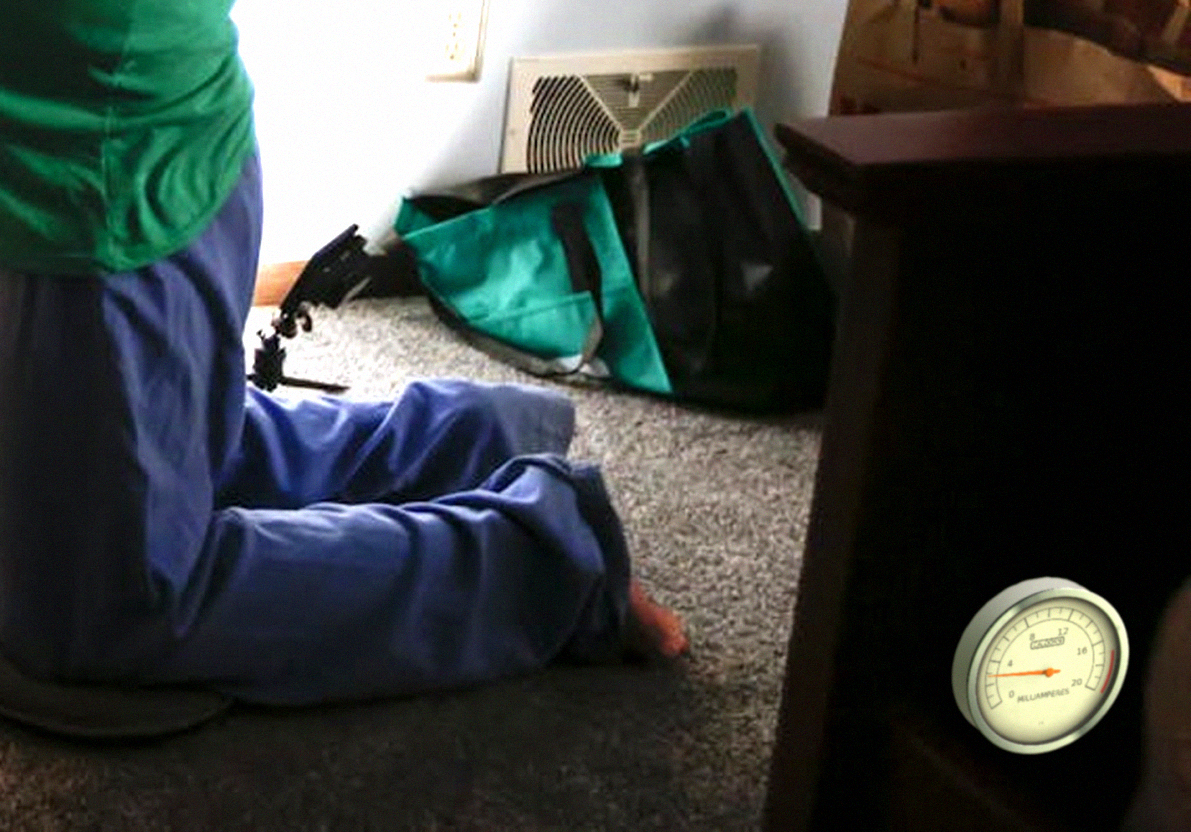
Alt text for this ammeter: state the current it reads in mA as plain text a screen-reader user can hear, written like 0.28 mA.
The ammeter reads 3 mA
